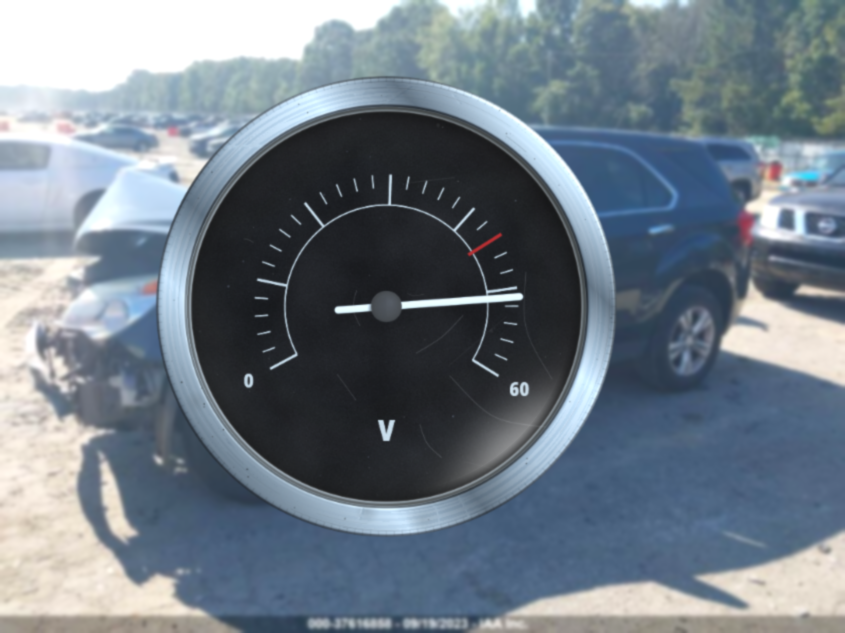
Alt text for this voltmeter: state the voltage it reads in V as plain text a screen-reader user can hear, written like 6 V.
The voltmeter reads 51 V
